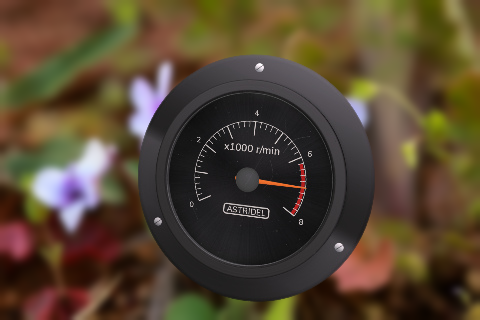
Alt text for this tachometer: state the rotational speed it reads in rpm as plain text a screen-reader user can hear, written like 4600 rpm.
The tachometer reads 7000 rpm
